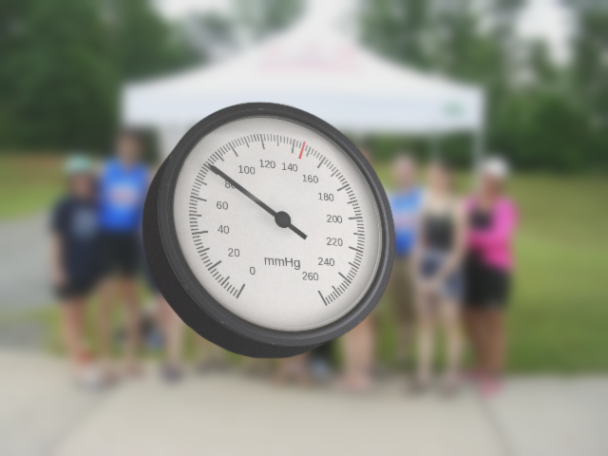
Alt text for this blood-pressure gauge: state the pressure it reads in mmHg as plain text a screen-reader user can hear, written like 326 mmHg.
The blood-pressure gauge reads 80 mmHg
